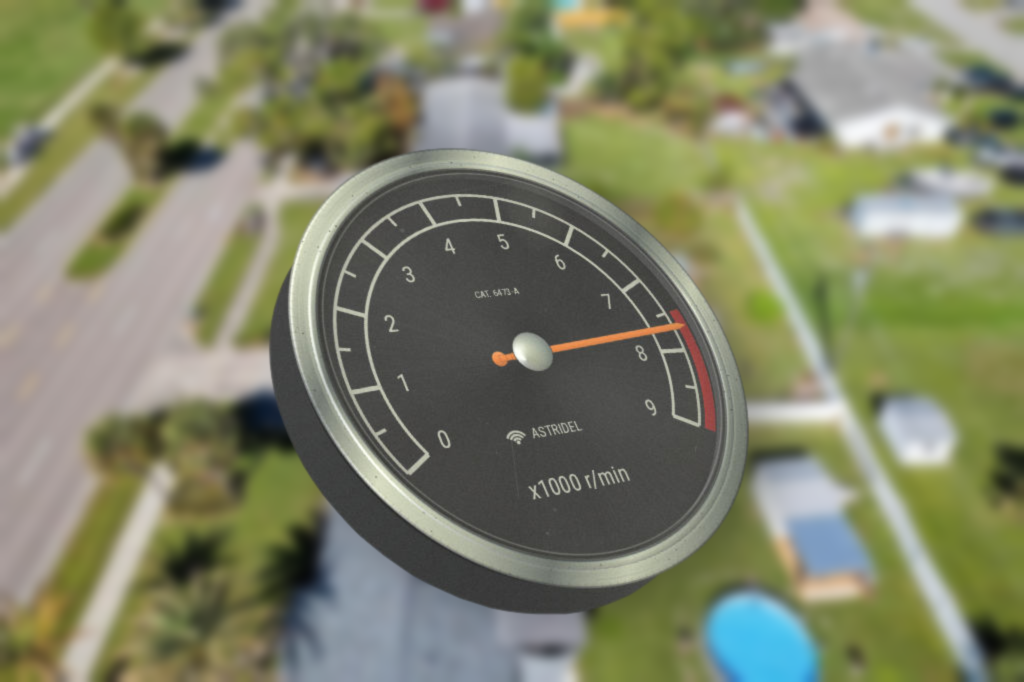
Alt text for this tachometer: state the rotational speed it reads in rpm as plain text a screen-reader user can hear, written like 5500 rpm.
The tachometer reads 7750 rpm
